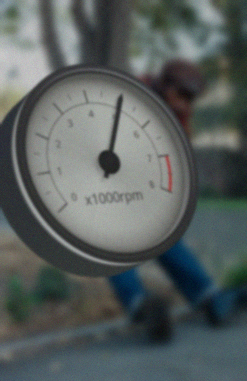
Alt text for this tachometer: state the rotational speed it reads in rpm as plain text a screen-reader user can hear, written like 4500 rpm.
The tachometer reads 5000 rpm
